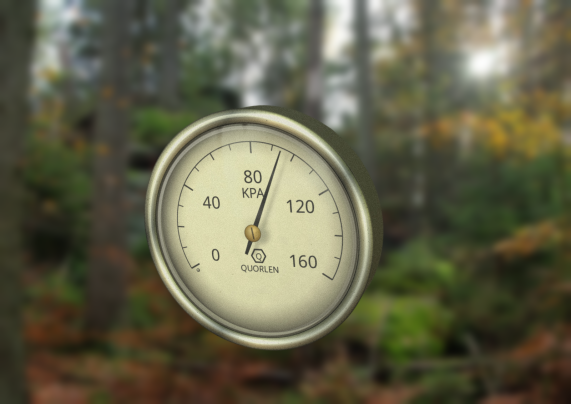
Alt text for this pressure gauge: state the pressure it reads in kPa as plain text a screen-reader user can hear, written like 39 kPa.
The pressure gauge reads 95 kPa
